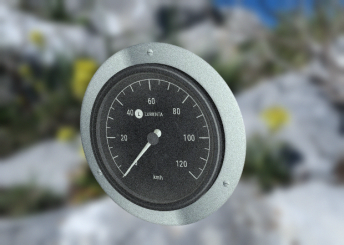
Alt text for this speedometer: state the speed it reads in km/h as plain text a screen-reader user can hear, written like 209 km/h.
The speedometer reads 0 km/h
